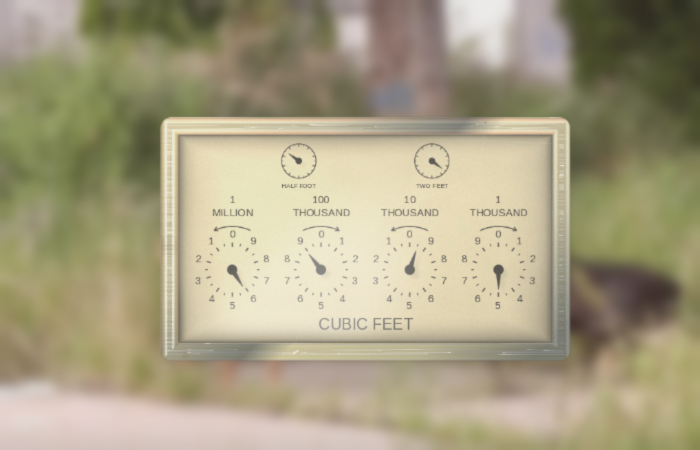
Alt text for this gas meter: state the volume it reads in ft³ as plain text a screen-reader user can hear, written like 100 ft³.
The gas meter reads 589500 ft³
